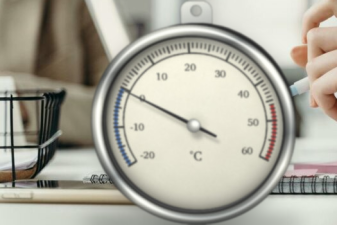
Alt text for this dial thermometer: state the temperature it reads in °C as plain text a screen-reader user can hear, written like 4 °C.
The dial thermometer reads 0 °C
